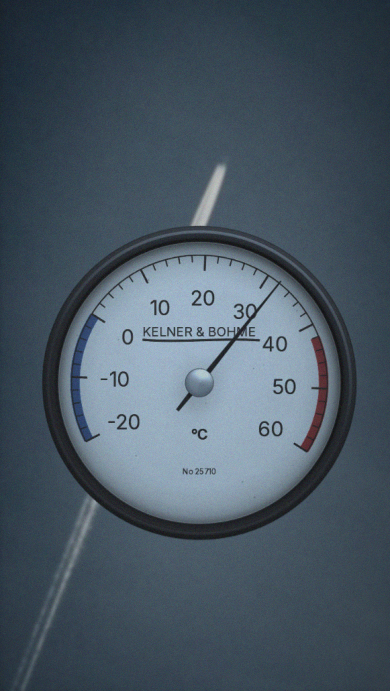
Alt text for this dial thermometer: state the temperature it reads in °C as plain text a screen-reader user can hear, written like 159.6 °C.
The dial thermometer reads 32 °C
